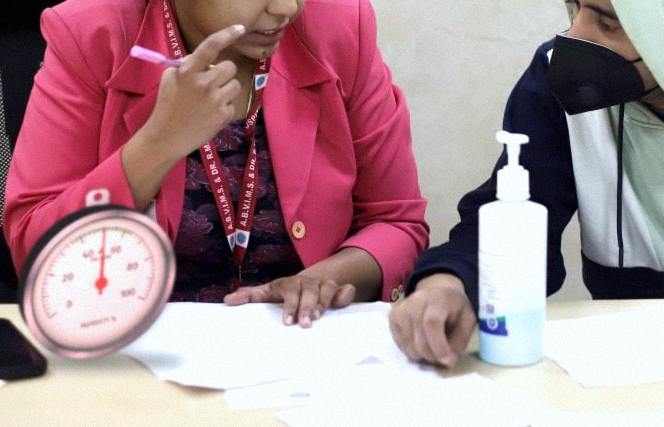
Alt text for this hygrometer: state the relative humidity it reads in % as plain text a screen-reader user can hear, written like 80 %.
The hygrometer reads 50 %
